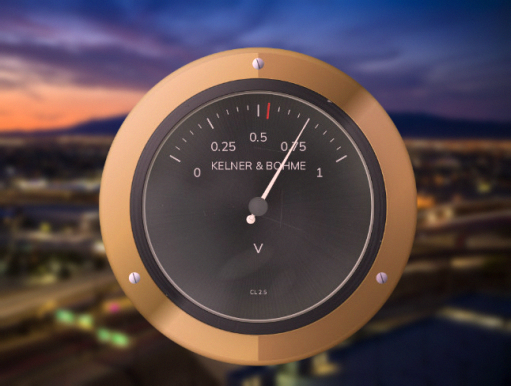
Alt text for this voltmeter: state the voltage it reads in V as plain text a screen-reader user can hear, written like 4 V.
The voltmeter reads 0.75 V
